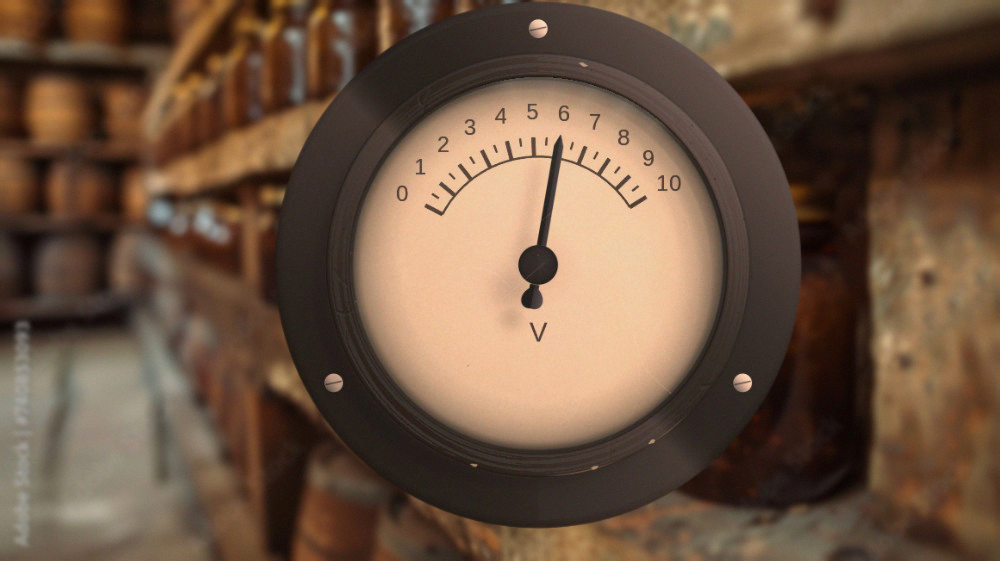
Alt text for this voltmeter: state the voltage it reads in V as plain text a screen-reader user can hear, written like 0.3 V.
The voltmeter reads 6 V
